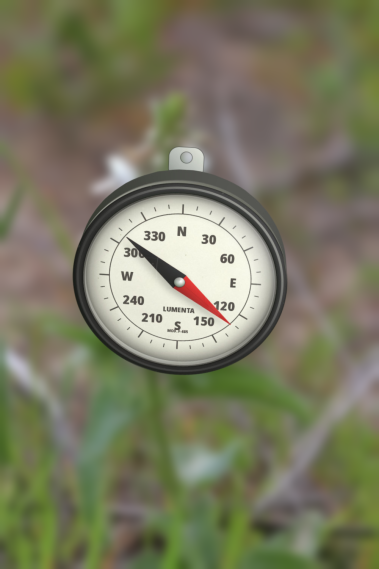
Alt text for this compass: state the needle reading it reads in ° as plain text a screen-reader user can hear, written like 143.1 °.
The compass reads 130 °
